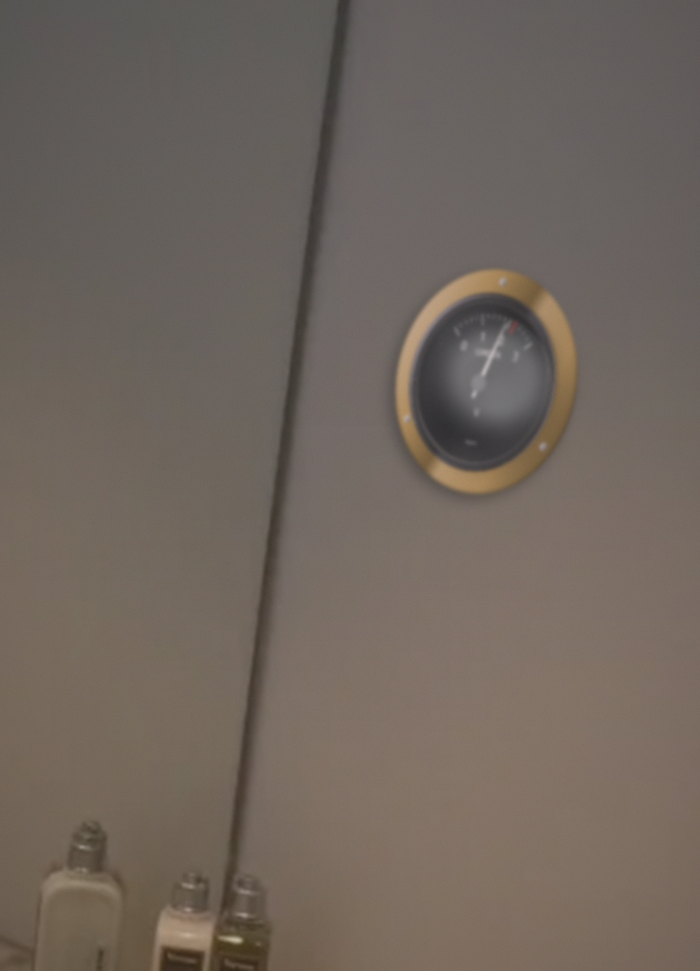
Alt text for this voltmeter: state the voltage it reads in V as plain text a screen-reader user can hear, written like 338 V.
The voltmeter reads 2 V
